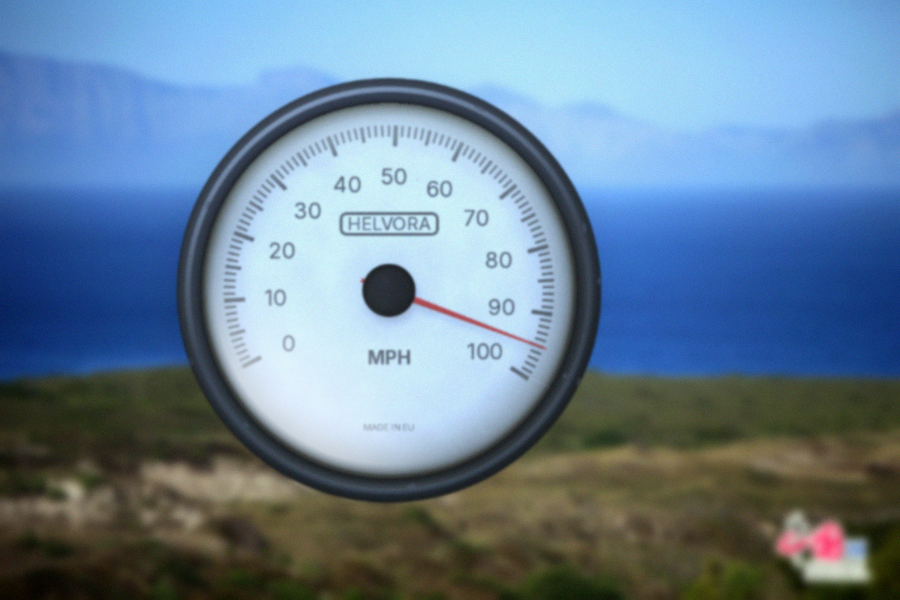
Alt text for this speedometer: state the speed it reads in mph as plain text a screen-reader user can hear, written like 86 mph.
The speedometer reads 95 mph
